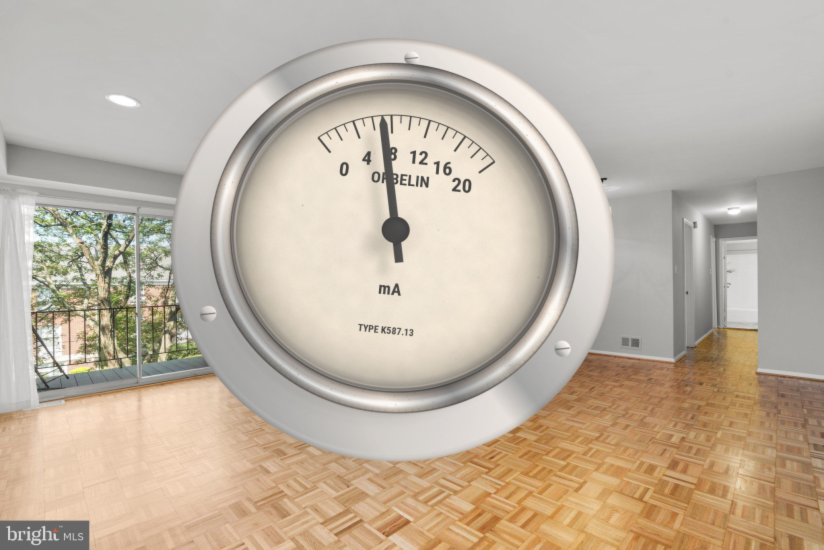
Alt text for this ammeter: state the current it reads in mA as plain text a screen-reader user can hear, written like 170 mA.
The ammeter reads 7 mA
